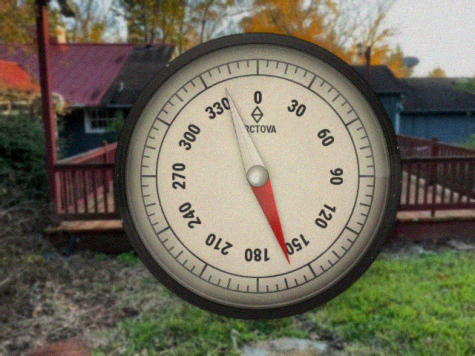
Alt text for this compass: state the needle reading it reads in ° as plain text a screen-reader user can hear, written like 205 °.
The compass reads 160 °
